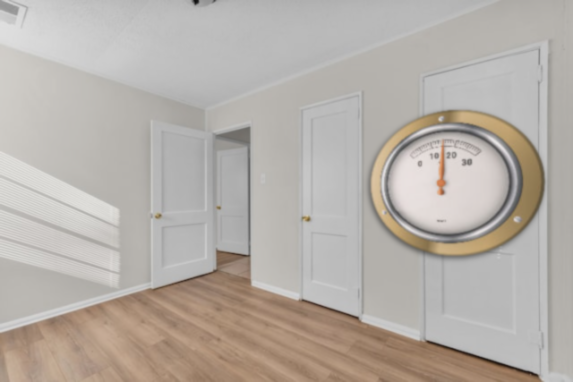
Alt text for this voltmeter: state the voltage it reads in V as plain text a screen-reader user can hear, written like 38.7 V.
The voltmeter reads 15 V
